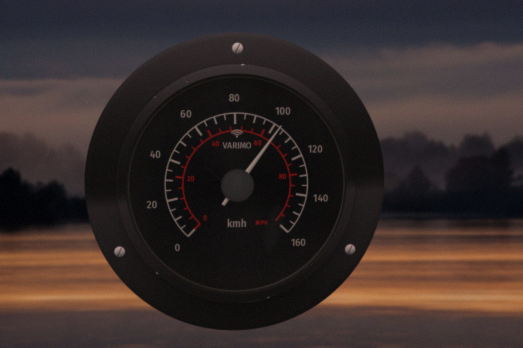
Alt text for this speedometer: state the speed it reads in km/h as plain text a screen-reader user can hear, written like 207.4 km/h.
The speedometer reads 102.5 km/h
